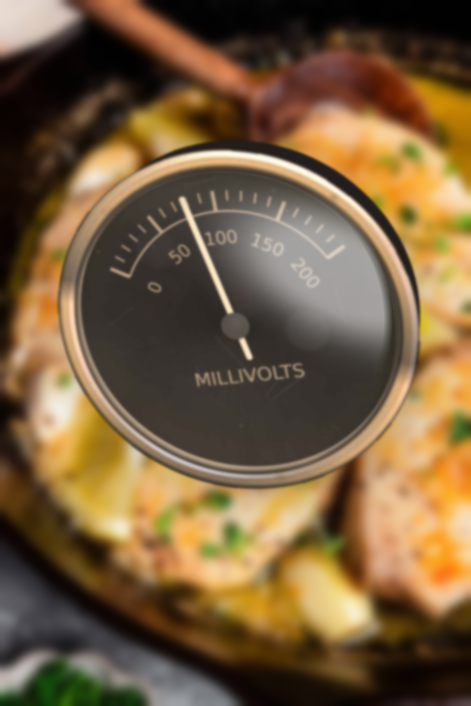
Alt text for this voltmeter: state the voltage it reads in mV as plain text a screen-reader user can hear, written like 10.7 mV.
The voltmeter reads 80 mV
